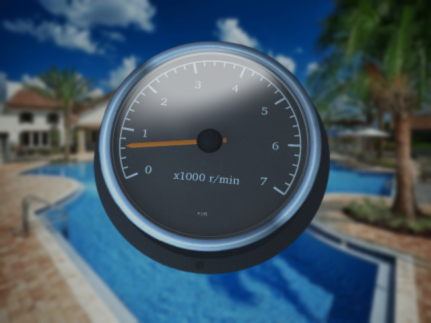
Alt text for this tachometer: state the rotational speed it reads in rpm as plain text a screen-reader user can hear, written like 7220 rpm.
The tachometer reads 600 rpm
